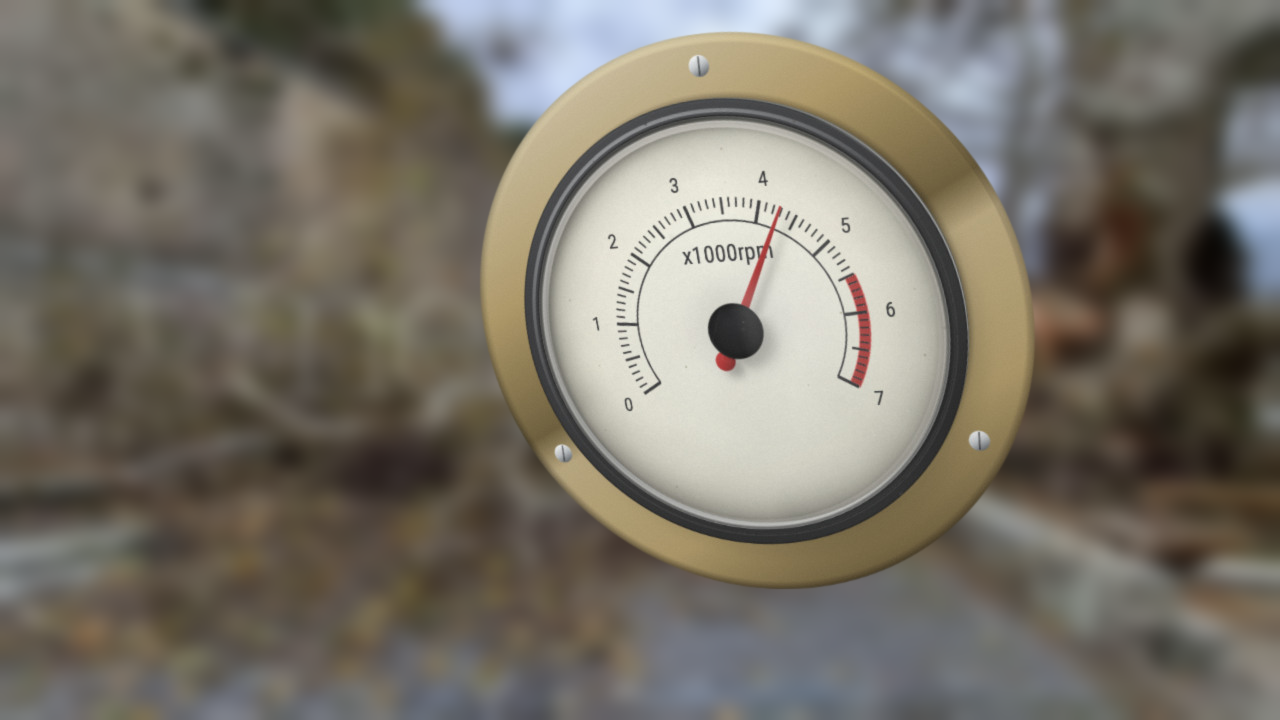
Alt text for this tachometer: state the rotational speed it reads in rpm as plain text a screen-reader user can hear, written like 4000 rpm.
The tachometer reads 4300 rpm
